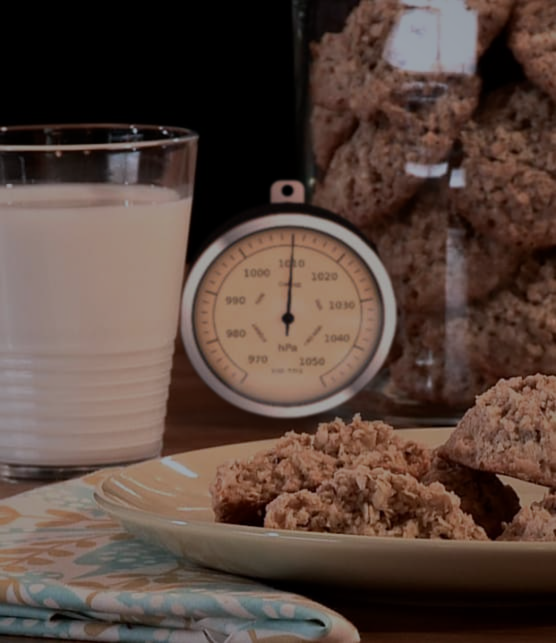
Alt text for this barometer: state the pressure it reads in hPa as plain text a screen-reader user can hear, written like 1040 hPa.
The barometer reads 1010 hPa
